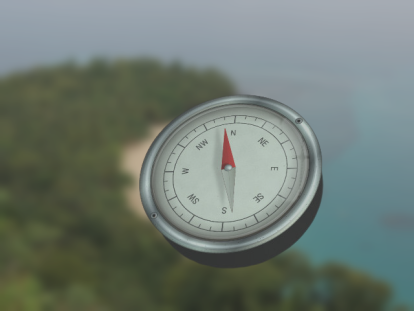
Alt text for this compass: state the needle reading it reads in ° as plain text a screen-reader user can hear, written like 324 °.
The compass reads 350 °
